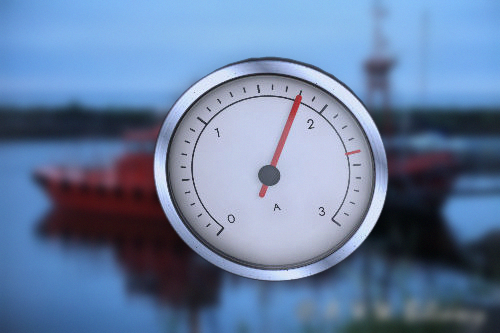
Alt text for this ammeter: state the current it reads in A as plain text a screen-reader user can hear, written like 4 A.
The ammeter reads 1.8 A
